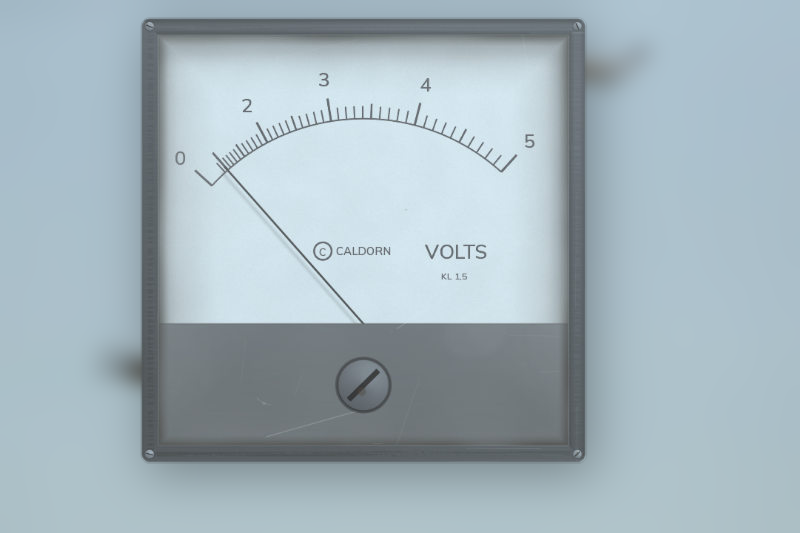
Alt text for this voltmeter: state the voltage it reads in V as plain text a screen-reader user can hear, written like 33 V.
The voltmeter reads 1 V
